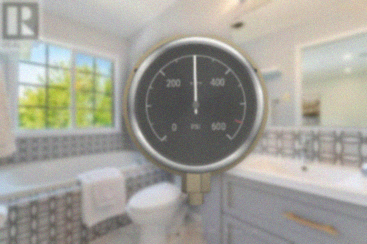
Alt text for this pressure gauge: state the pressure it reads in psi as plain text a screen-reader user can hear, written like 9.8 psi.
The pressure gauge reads 300 psi
